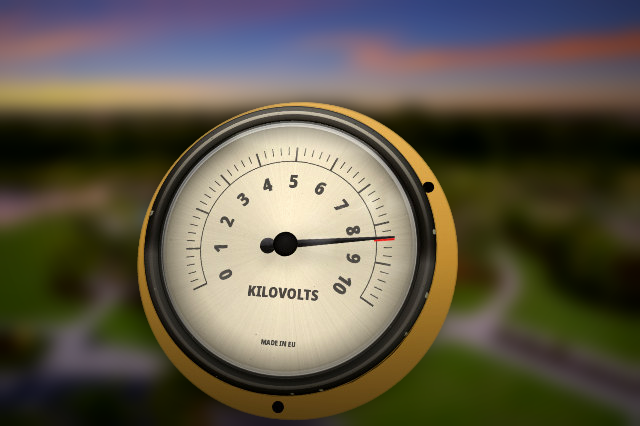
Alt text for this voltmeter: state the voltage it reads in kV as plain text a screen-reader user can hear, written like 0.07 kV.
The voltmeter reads 8.4 kV
